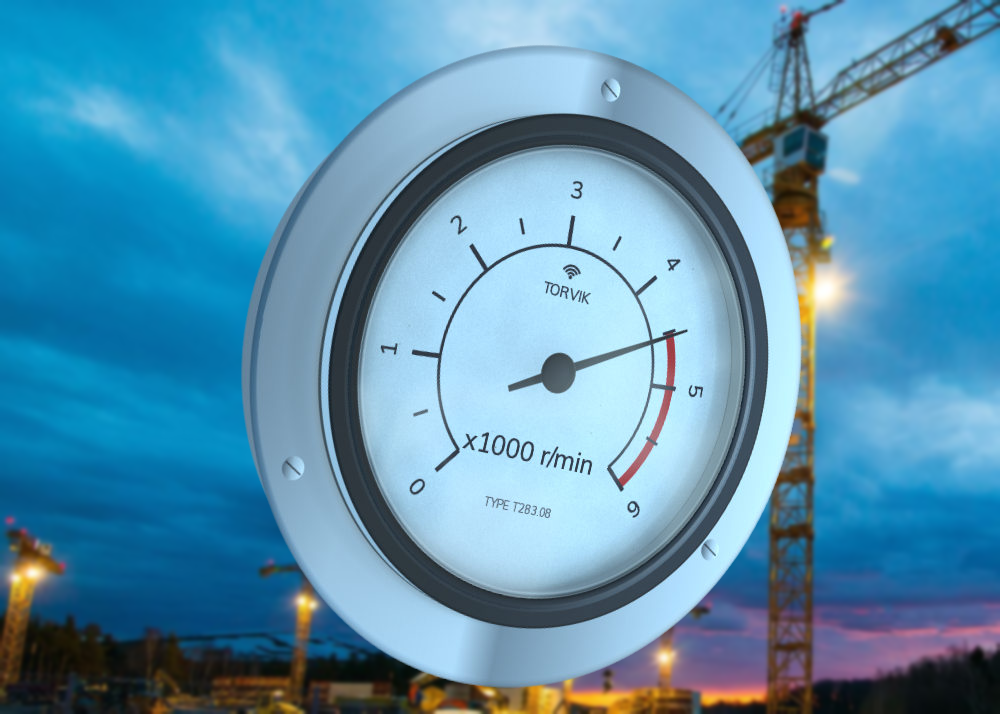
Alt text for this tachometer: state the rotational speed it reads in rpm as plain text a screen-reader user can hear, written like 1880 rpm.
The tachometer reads 4500 rpm
